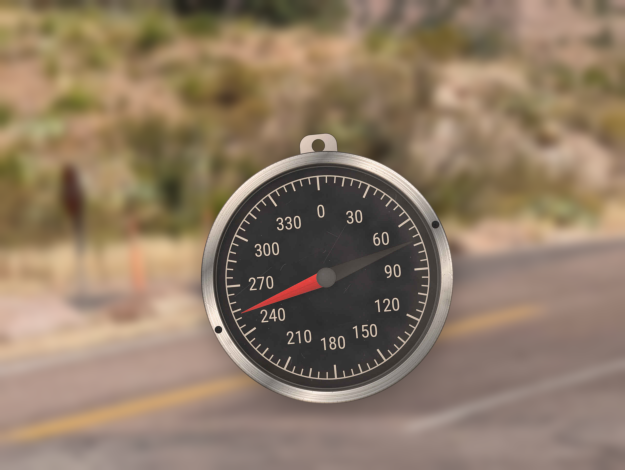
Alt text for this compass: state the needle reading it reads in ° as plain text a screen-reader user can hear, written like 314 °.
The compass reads 252.5 °
